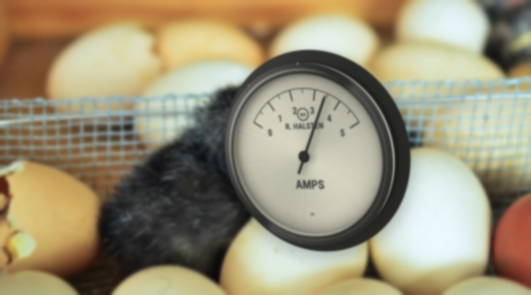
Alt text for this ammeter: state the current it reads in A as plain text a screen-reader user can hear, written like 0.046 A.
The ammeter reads 3.5 A
